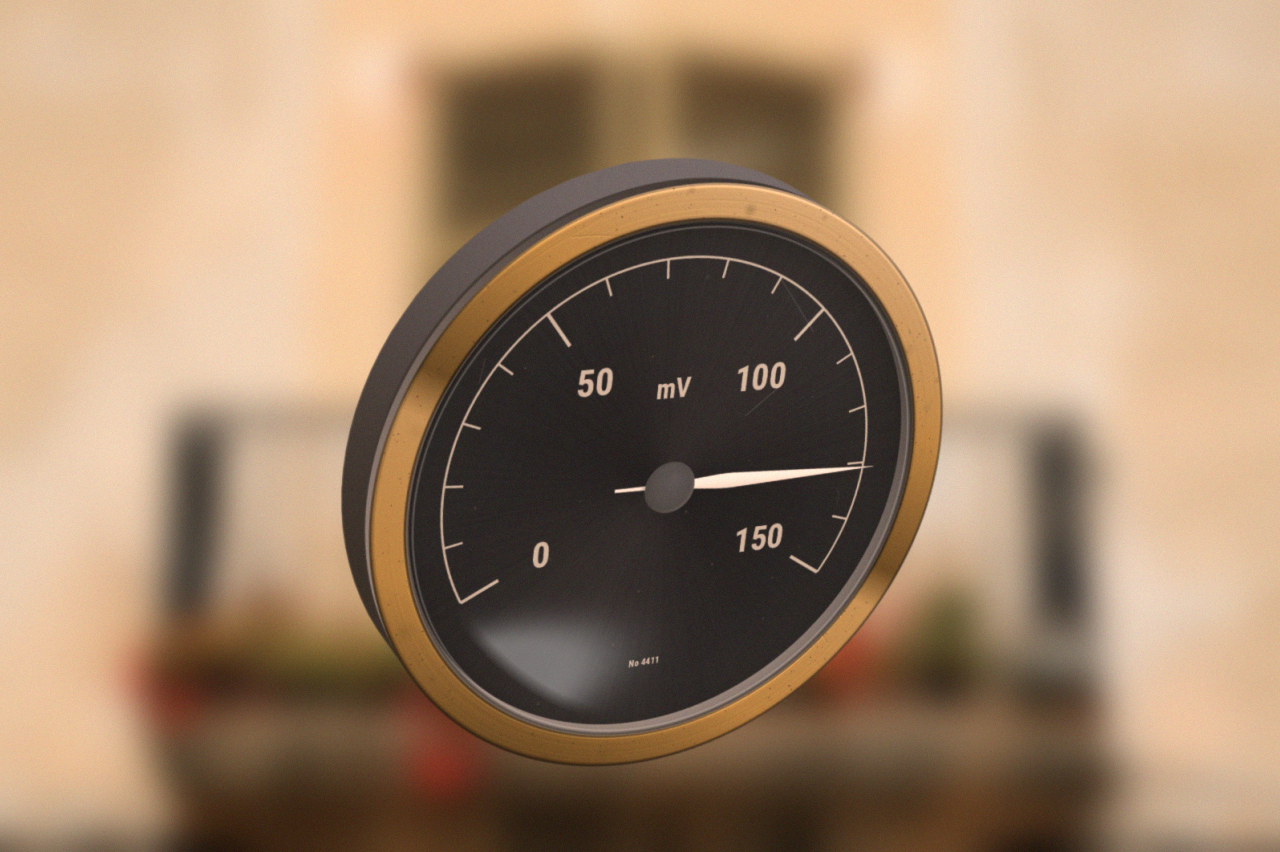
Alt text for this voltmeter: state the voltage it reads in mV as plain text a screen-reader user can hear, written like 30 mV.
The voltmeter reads 130 mV
